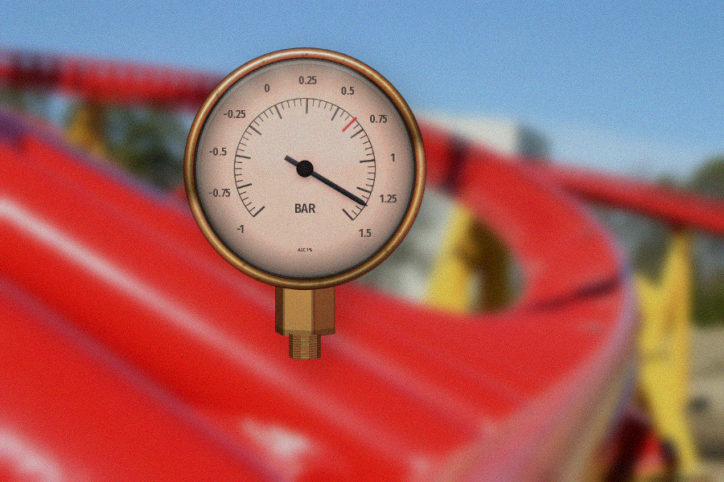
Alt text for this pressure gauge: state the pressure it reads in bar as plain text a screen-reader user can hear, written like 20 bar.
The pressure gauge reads 1.35 bar
